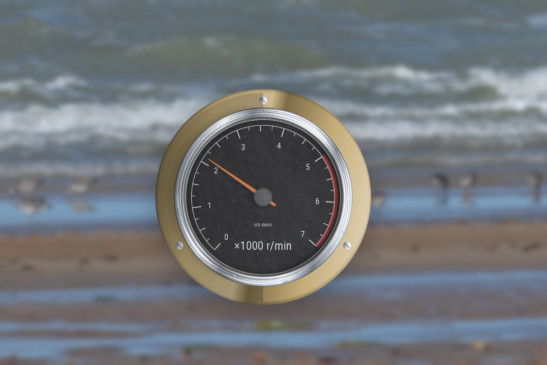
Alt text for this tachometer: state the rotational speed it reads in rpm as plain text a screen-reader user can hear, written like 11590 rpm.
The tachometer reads 2125 rpm
